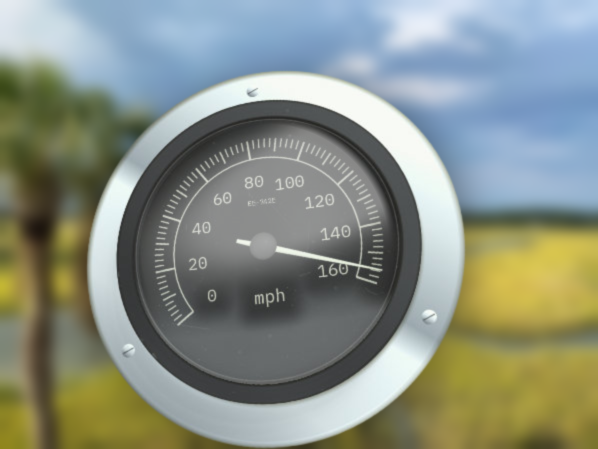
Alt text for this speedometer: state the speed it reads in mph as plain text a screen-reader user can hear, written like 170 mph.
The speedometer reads 156 mph
